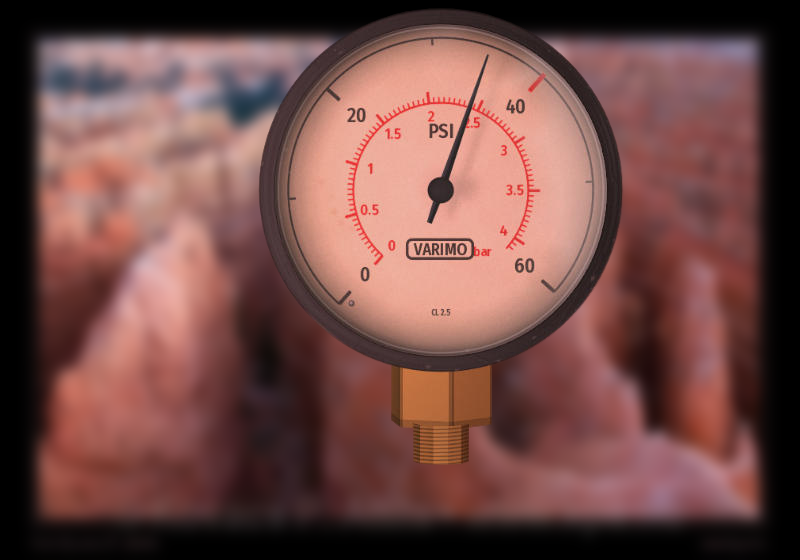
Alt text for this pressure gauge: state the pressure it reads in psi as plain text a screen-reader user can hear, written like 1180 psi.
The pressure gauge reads 35 psi
